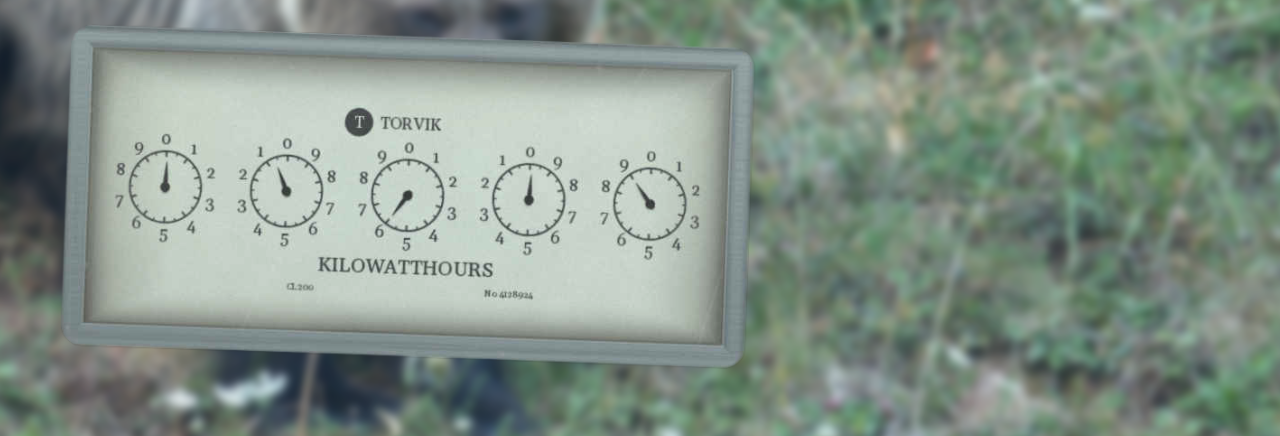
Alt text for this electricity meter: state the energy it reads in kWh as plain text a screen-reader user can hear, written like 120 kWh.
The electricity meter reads 599 kWh
